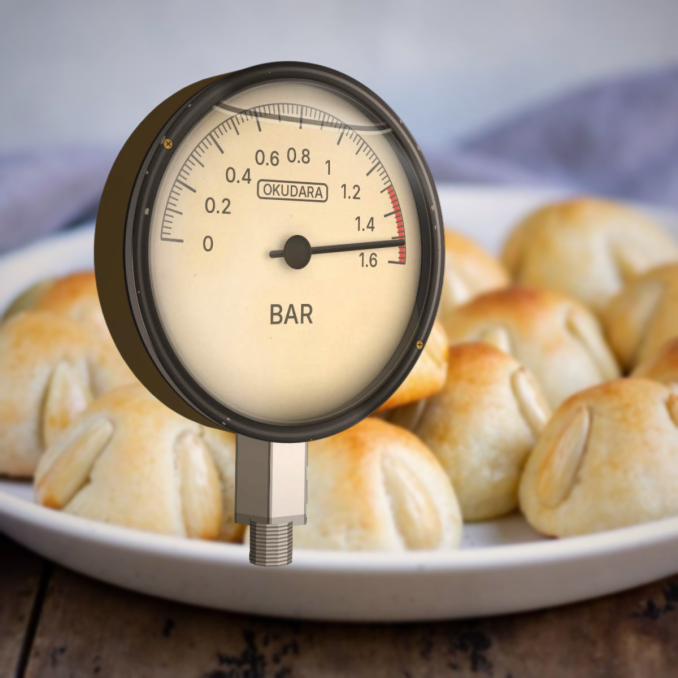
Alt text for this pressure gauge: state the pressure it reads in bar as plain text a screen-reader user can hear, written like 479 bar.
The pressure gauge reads 1.52 bar
